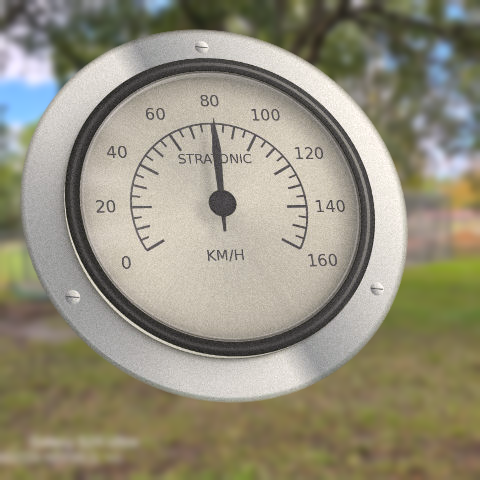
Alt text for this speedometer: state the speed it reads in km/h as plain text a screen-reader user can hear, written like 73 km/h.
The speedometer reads 80 km/h
